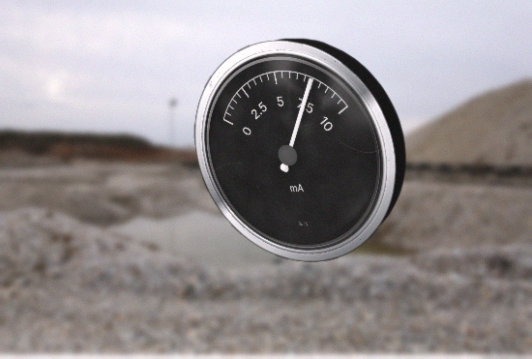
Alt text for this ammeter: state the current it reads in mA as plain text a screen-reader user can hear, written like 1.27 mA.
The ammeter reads 7.5 mA
